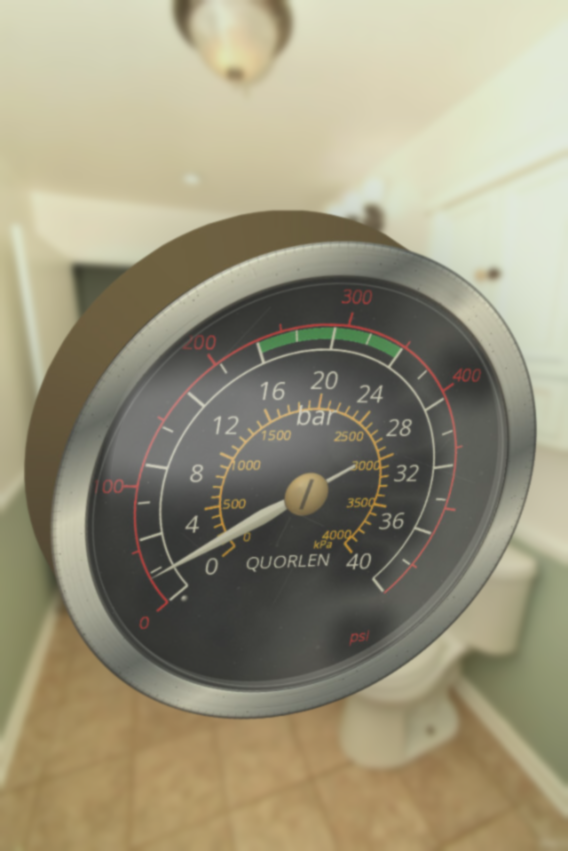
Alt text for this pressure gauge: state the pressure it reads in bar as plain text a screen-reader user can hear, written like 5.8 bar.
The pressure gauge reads 2 bar
